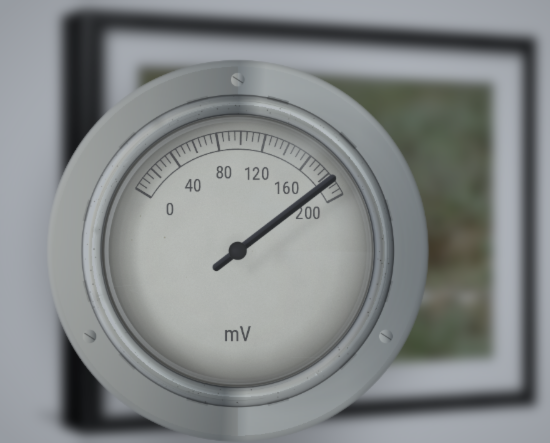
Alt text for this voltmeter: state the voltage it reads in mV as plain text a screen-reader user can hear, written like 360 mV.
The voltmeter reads 185 mV
